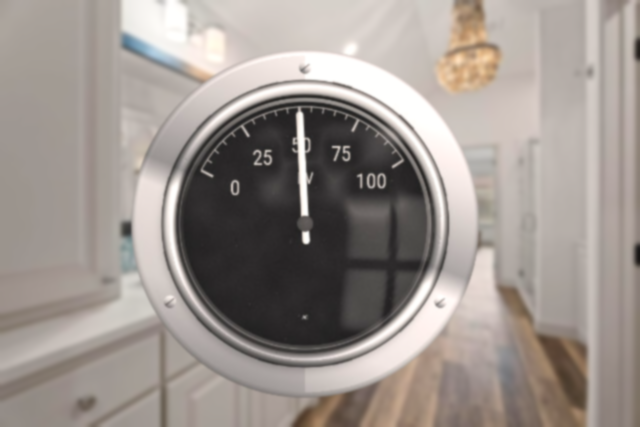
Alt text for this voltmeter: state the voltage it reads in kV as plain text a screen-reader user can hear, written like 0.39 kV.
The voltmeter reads 50 kV
